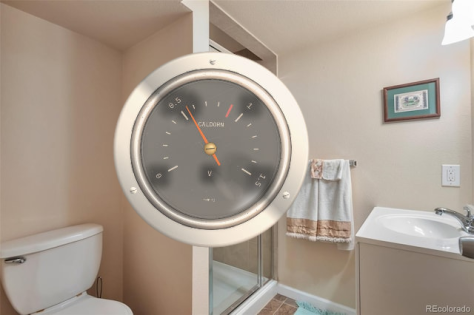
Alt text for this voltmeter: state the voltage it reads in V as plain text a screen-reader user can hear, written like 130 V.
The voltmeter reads 0.55 V
